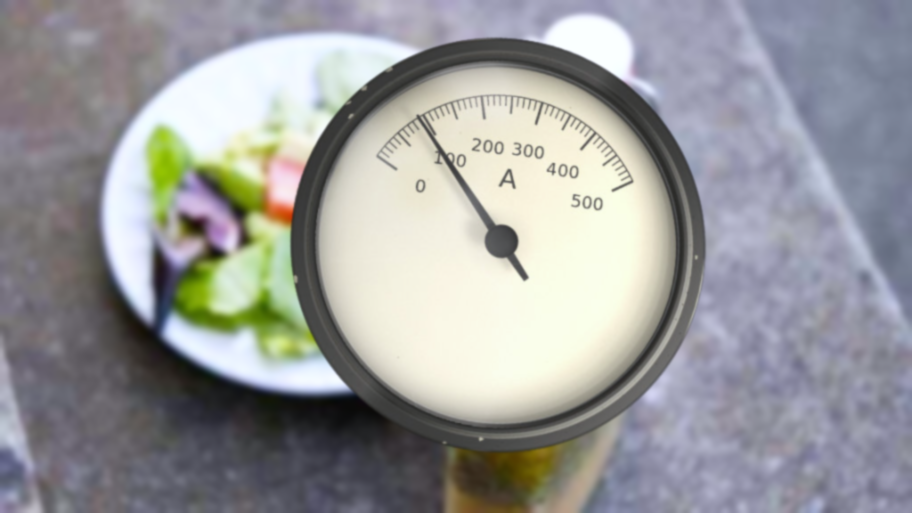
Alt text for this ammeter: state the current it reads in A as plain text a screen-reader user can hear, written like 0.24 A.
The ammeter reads 90 A
